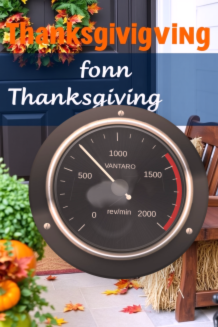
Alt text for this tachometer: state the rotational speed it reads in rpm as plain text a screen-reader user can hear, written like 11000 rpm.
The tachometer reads 700 rpm
